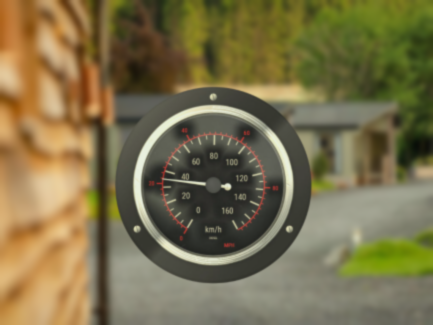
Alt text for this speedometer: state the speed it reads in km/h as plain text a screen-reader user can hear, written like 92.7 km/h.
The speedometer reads 35 km/h
